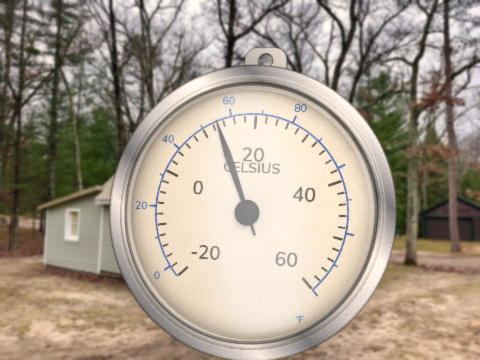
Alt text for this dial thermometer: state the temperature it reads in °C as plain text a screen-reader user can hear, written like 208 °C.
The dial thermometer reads 13 °C
